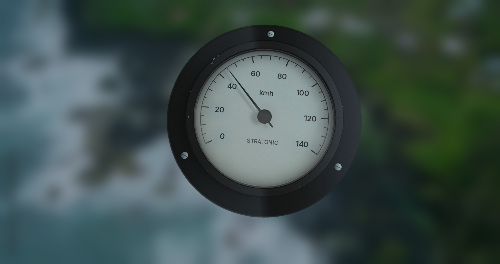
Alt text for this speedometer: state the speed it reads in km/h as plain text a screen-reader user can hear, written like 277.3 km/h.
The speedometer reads 45 km/h
